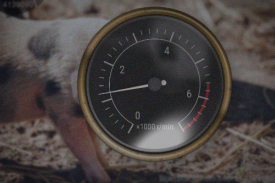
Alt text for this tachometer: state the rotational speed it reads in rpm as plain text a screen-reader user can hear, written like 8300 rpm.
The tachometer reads 1200 rpm
